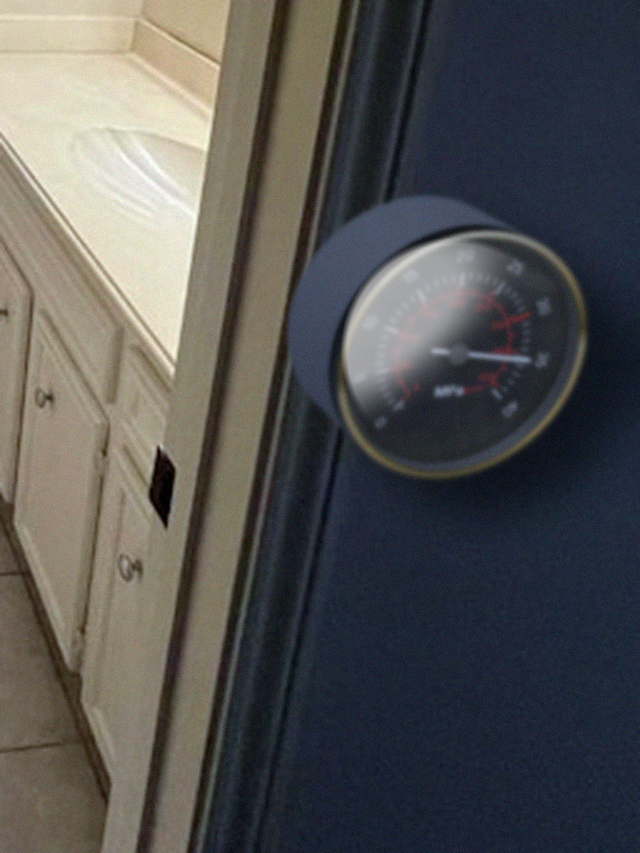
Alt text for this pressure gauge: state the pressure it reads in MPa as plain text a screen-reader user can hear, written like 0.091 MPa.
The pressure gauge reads 35 MPa
